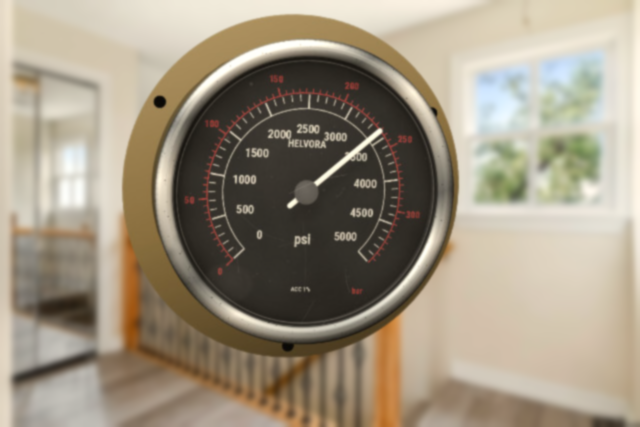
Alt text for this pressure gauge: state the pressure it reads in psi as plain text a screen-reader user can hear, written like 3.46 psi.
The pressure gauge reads 3400 psi
